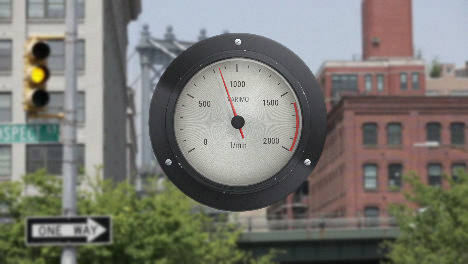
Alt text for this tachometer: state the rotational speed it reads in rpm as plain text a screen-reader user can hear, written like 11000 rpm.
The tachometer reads 850 rpm
